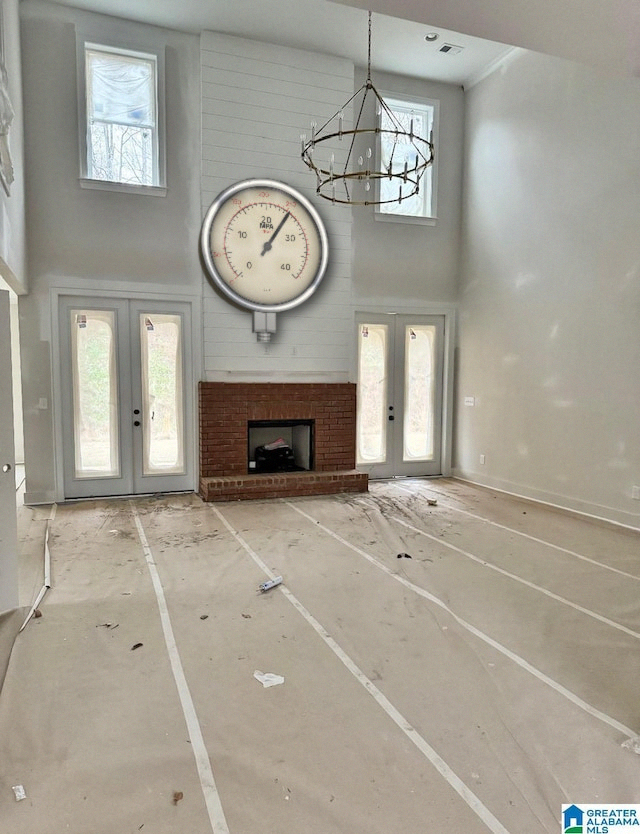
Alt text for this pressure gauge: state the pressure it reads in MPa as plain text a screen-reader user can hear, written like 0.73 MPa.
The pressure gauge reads 25 MPa
